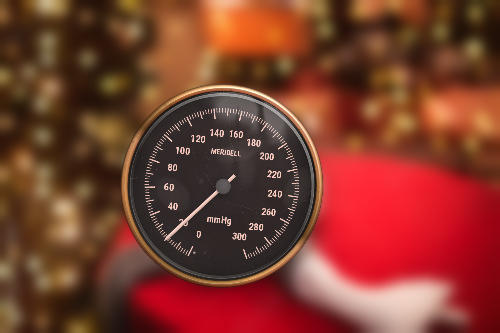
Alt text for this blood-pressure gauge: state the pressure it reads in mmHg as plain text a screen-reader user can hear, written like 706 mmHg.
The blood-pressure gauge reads 20 mmHg
